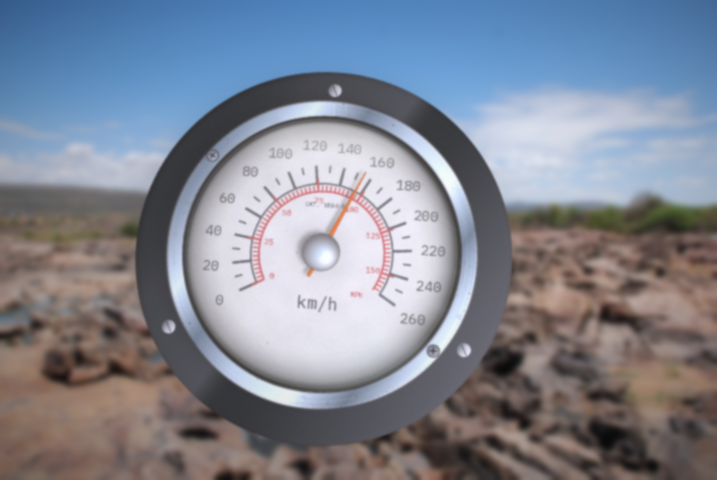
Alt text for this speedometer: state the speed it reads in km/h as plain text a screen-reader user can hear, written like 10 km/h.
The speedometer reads 155 km/h
